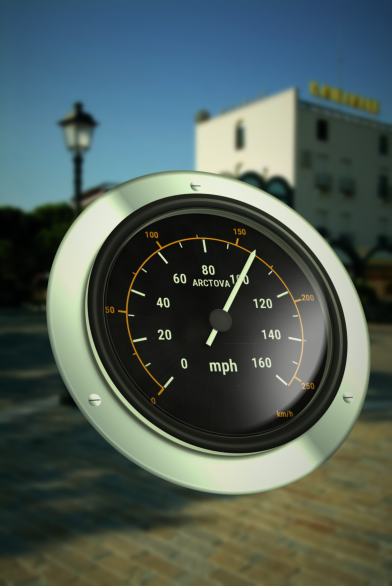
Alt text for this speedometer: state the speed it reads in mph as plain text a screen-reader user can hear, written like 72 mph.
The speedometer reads 100 mph
